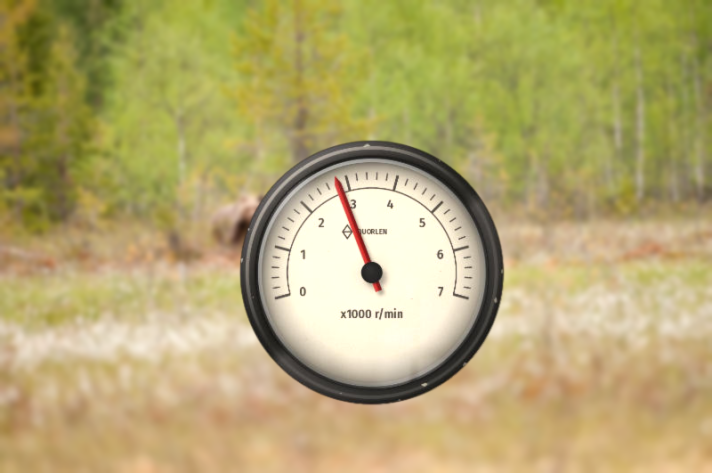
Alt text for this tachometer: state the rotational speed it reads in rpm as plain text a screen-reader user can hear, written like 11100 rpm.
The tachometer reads 2800 rpm
